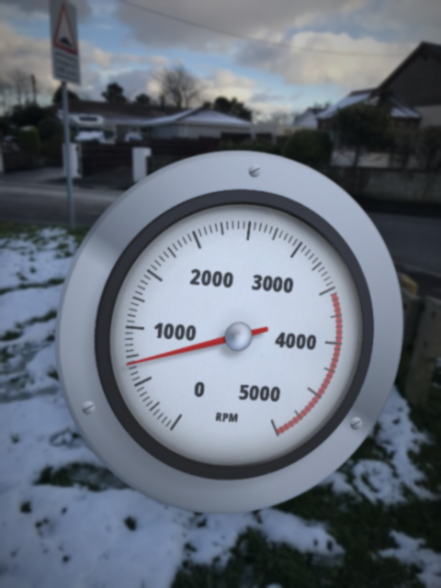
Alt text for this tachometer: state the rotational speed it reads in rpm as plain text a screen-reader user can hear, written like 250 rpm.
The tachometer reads 700 rpm
